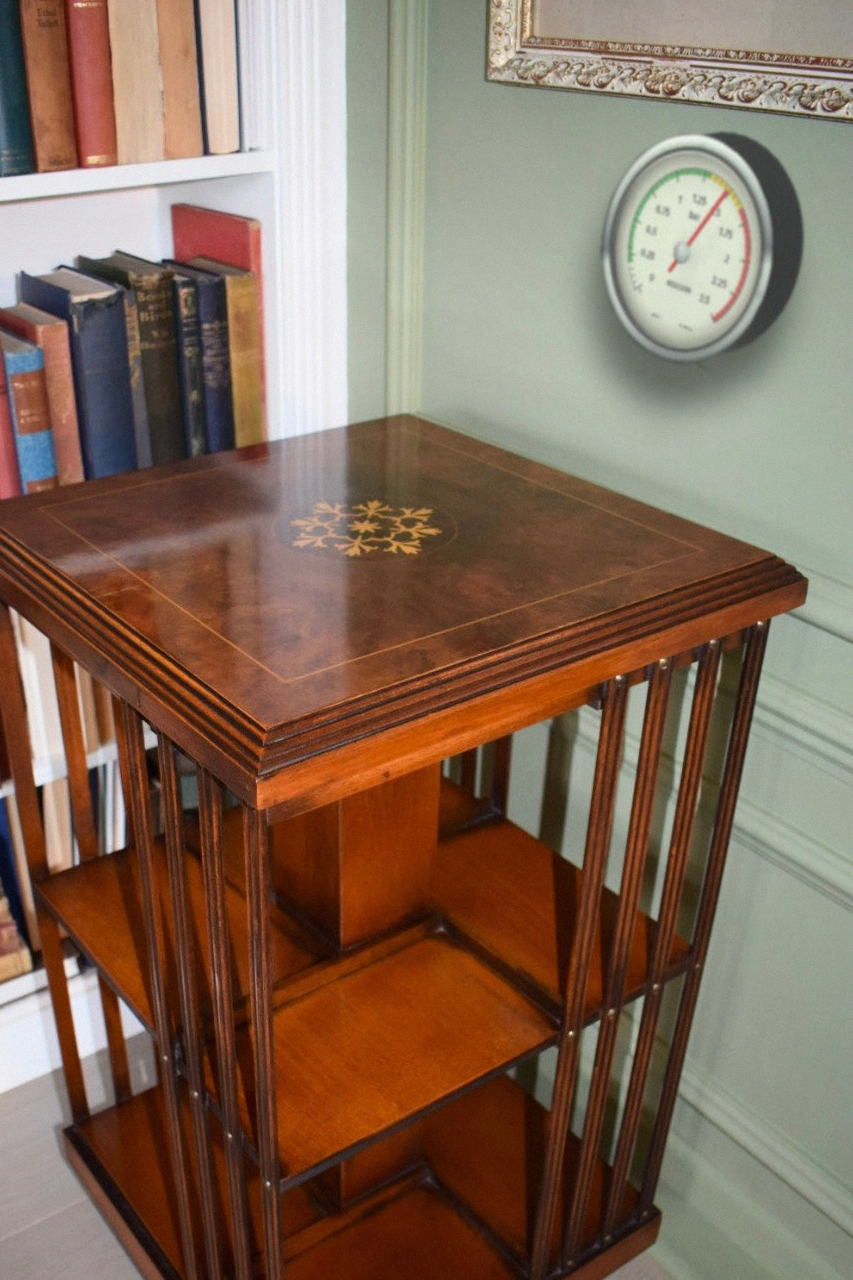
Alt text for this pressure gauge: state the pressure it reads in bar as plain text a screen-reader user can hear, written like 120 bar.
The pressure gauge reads 1.5 bar
